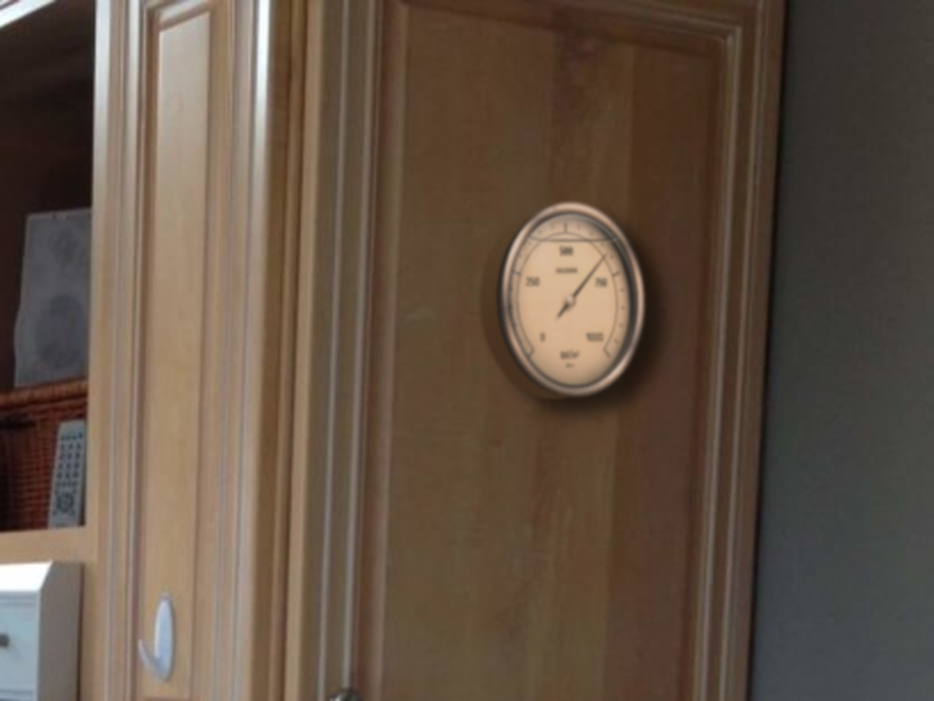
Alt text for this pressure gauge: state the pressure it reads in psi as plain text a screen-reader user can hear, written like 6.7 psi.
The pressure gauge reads 675 psi
